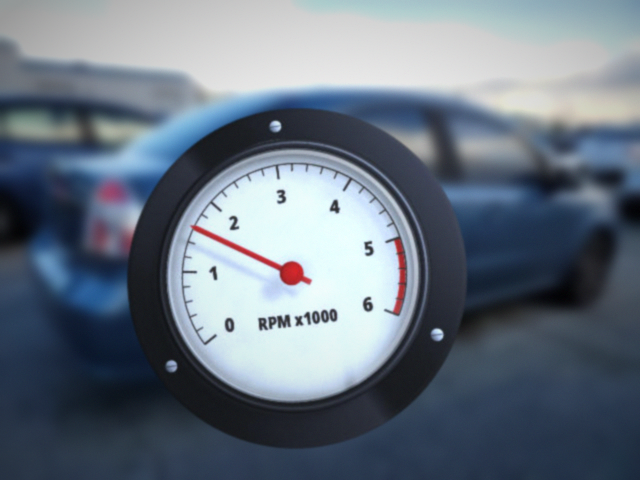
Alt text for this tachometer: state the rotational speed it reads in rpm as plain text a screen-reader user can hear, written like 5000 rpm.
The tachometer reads 1600 rpm
